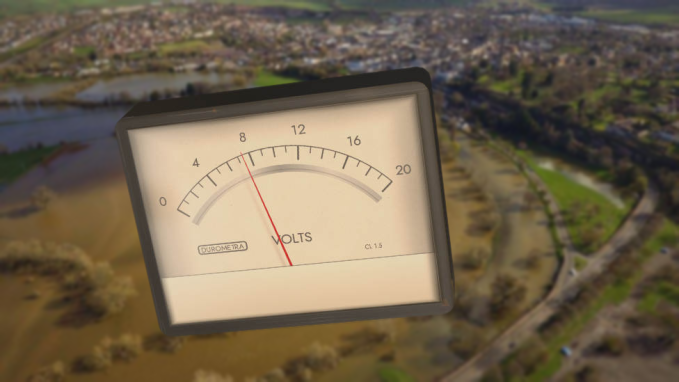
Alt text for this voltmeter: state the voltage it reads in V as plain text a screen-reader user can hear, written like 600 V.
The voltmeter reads 7.5 V
